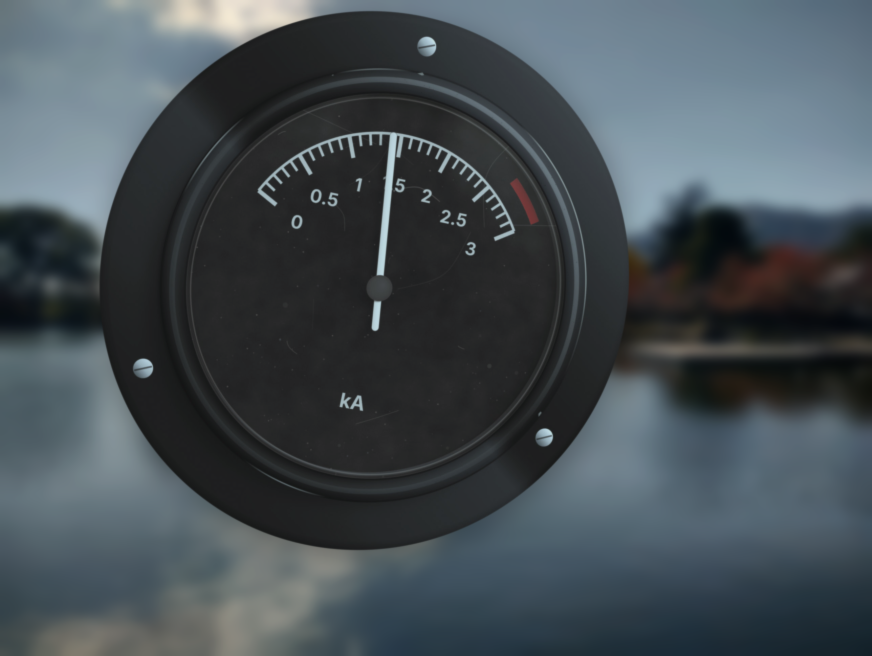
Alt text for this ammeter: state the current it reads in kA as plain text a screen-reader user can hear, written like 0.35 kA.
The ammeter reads 1.4 kA
